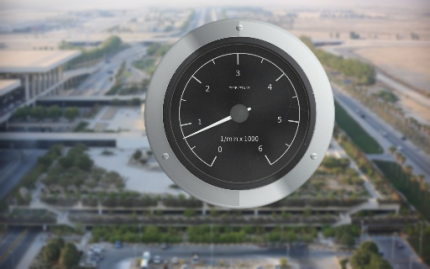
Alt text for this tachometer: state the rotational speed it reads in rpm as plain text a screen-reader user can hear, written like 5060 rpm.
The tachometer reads 750 rpm
